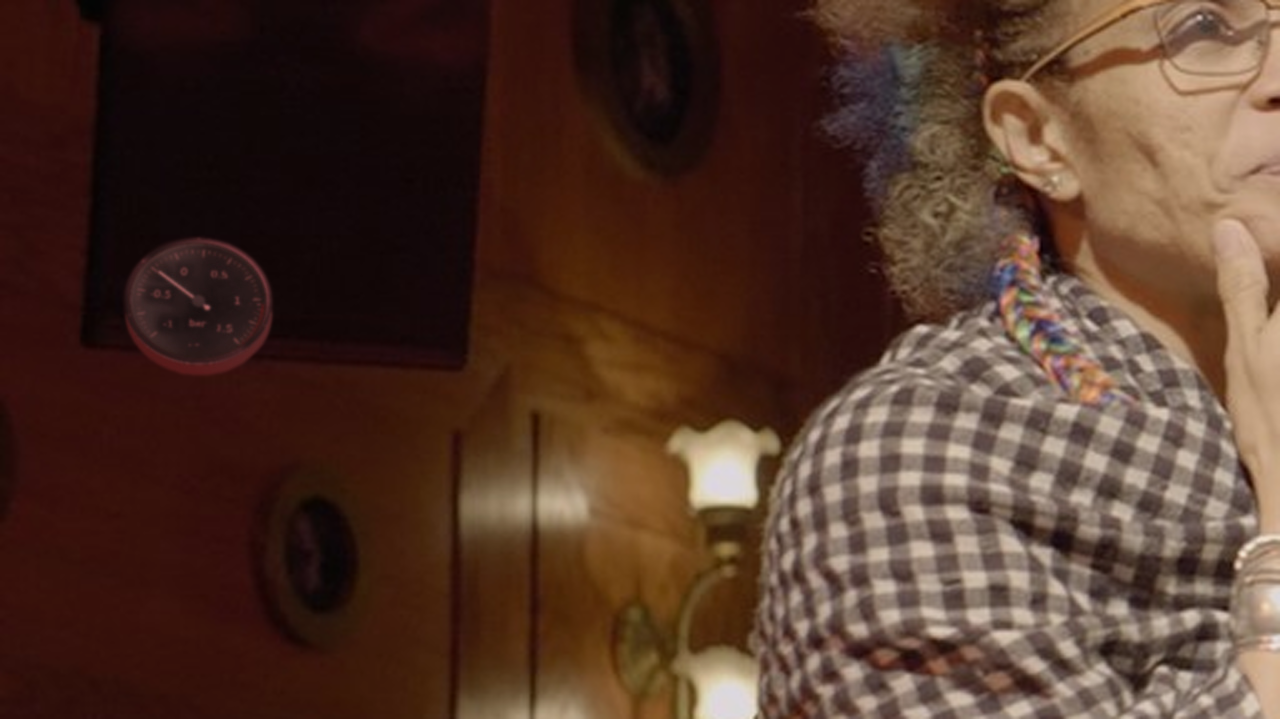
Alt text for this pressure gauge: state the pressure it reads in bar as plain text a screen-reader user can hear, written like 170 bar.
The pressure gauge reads -0.25 bar
